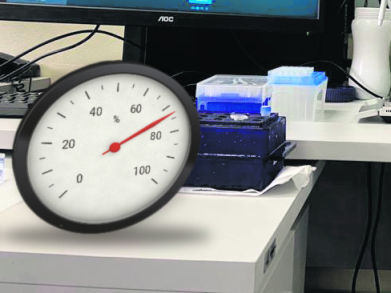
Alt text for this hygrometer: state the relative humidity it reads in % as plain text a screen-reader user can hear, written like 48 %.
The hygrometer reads 72.5 %
